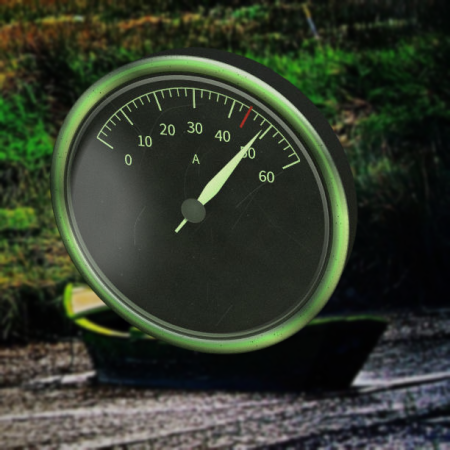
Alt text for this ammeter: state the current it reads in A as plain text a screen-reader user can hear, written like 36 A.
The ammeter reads 49 A
